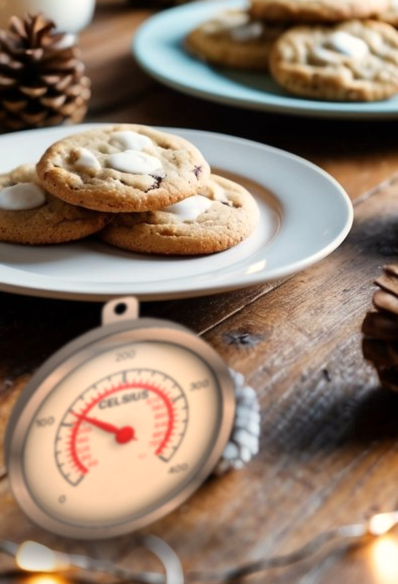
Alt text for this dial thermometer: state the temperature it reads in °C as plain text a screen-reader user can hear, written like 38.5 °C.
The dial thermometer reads 120 °C
